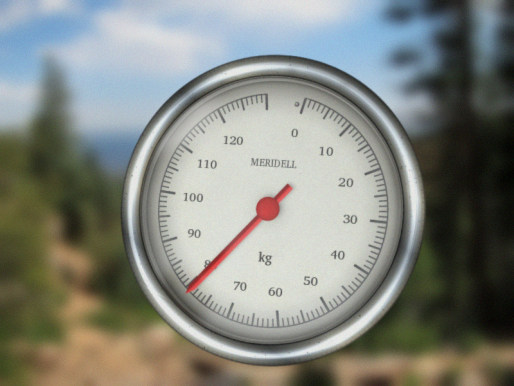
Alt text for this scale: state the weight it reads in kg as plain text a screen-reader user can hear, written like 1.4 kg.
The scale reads 79 kg
